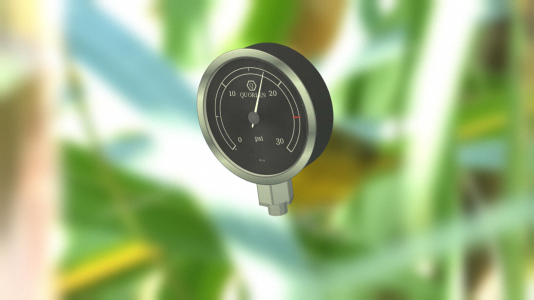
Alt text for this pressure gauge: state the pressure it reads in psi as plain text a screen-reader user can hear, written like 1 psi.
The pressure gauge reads 17.5 psi
